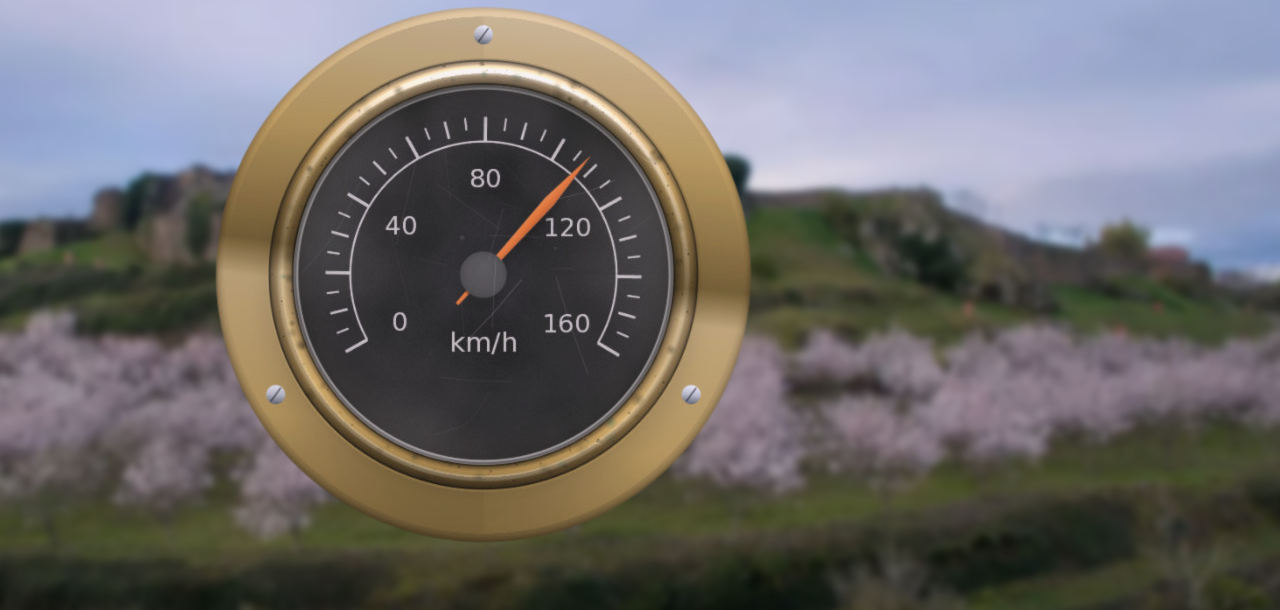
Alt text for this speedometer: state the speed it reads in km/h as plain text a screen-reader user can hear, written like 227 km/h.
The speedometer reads 107.5 km/h
